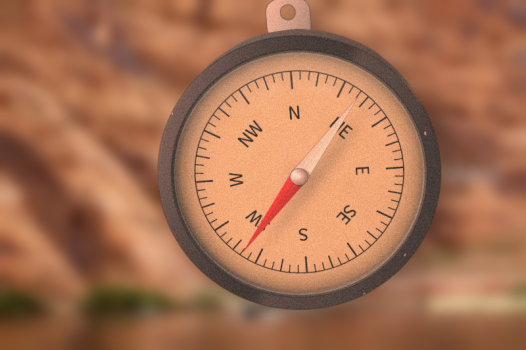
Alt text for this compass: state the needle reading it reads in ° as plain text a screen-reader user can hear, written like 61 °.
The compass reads 220 °
